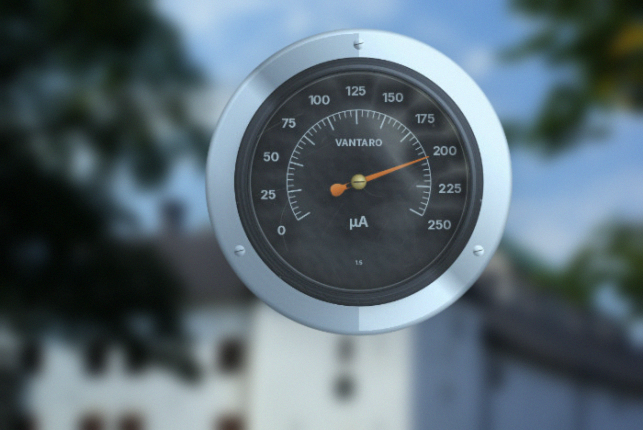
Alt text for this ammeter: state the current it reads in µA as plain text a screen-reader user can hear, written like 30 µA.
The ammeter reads 200 µA
